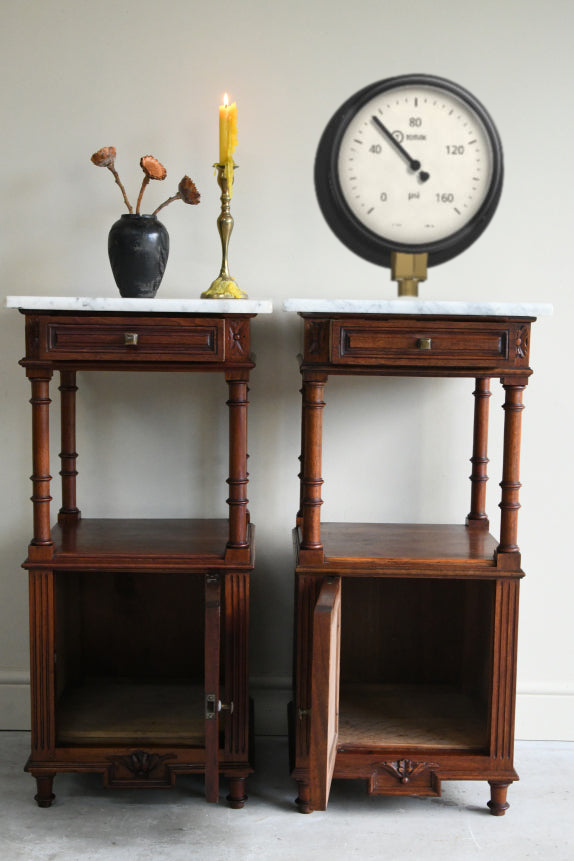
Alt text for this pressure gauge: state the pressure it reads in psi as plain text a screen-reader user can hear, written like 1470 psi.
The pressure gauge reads 55 psi
